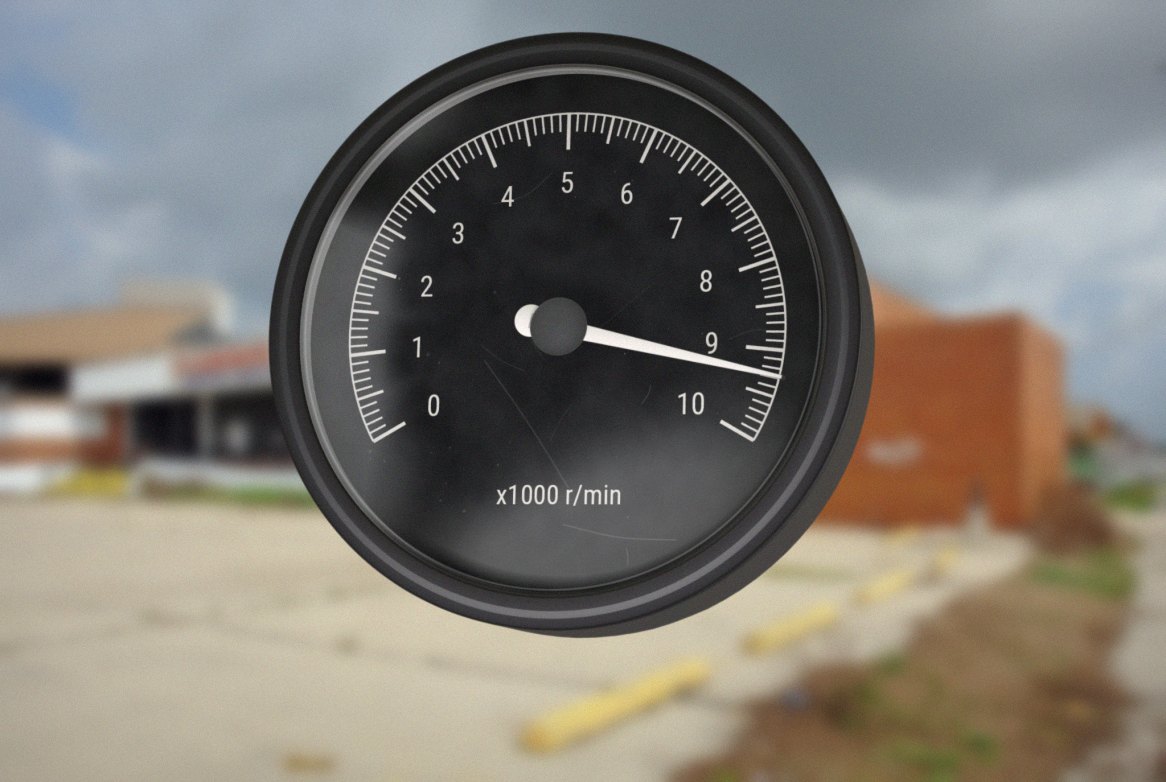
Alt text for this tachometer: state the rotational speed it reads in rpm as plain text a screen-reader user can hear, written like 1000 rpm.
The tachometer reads 9300 rpm
